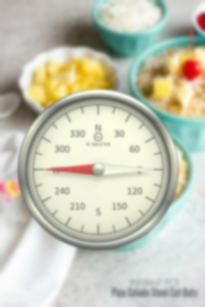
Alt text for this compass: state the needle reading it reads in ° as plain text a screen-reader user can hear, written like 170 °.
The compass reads 270 °
